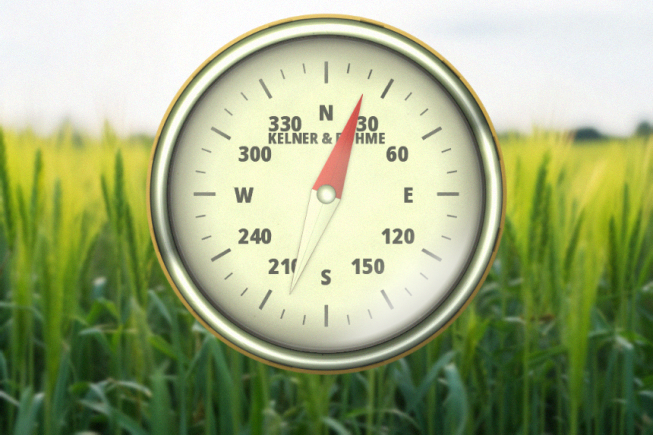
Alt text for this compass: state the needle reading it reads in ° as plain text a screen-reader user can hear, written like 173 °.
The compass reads 20 °
